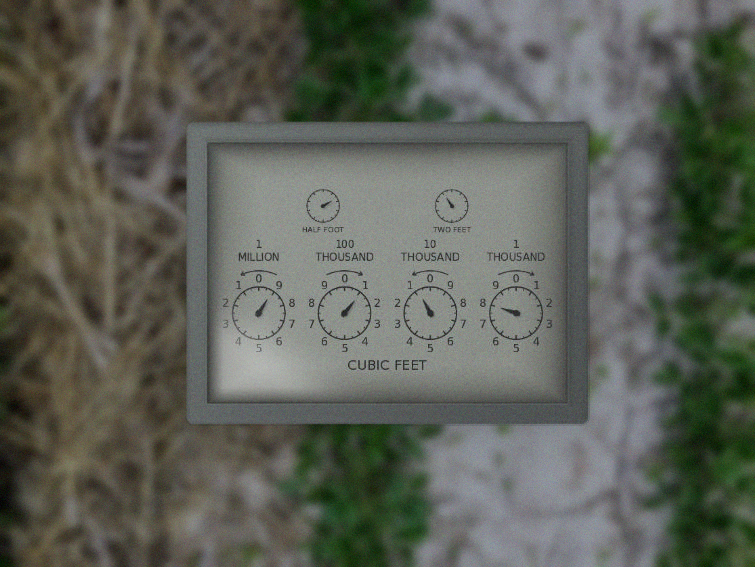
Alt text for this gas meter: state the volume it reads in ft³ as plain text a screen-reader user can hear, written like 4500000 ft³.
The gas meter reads 910800 ft³
